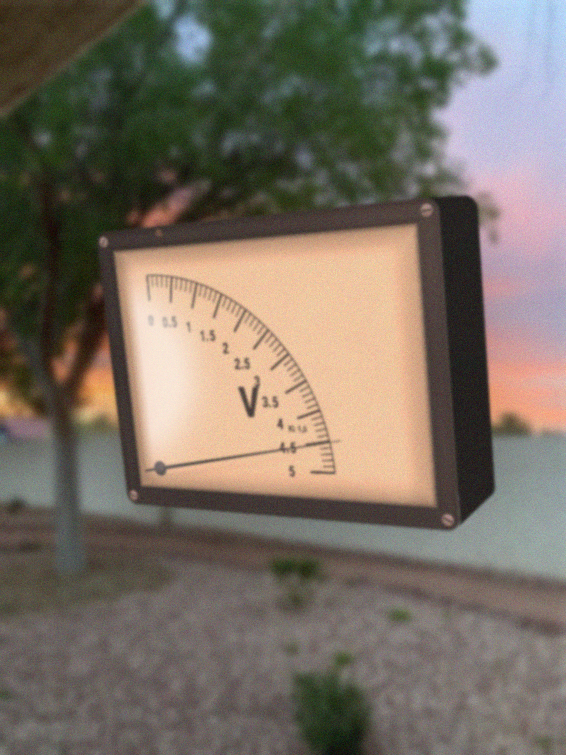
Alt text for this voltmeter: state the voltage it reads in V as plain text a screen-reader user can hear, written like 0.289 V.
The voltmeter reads 4.5 V
